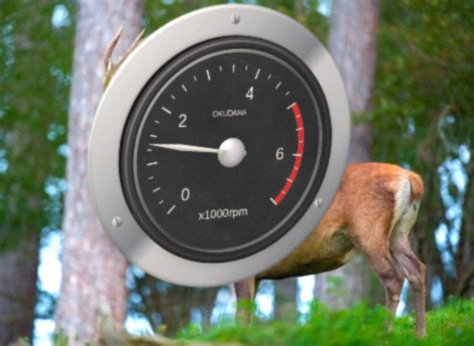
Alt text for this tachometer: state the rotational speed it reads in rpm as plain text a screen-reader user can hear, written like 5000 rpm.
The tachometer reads 1375 rpm
